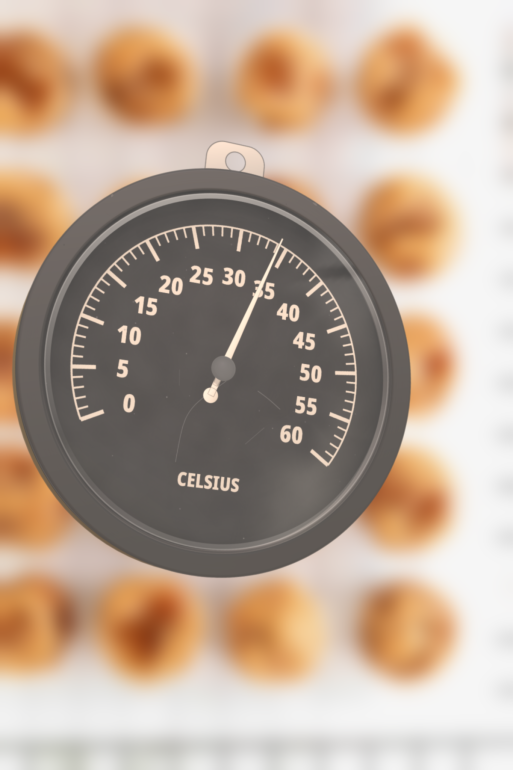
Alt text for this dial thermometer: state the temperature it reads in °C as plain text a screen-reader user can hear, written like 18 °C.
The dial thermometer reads 34 °C
